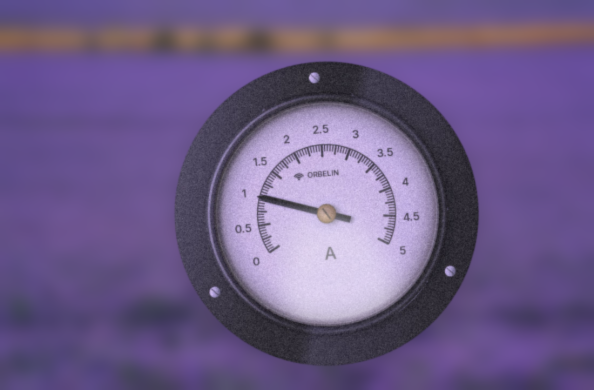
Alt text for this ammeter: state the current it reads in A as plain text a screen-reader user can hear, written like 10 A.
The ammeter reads 1 A
